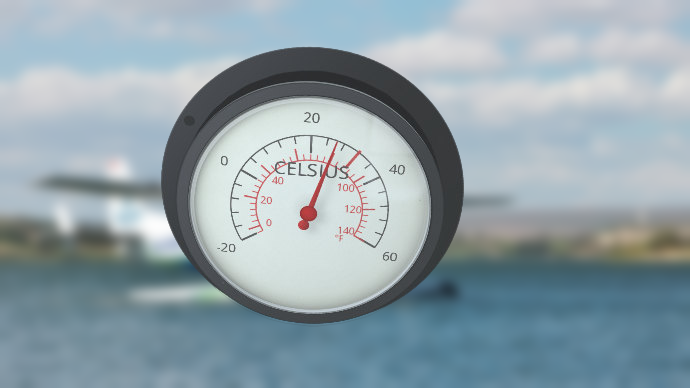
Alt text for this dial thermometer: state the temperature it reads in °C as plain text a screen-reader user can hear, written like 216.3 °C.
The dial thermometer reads 26 °C
